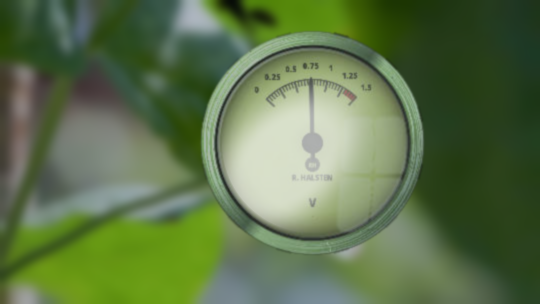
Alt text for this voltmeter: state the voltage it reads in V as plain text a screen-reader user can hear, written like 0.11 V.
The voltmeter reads 0.75 V
